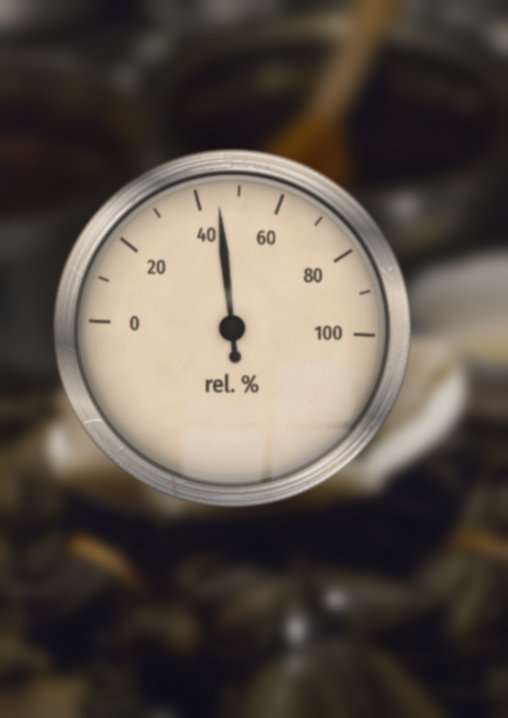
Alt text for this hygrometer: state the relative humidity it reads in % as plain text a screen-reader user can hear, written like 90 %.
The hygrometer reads 45 %
